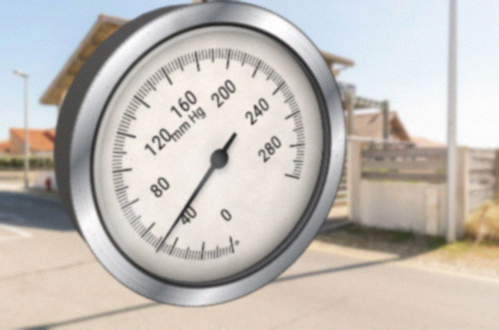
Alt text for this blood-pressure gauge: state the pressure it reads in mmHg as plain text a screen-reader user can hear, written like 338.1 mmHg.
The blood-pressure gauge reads 50 mmHg
